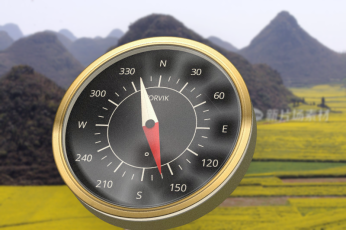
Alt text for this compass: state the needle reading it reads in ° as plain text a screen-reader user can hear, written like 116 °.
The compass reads 160 °
